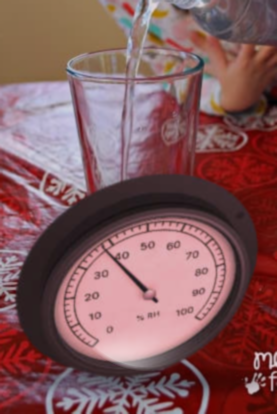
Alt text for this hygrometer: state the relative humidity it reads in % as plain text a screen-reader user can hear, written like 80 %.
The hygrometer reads 38 %
